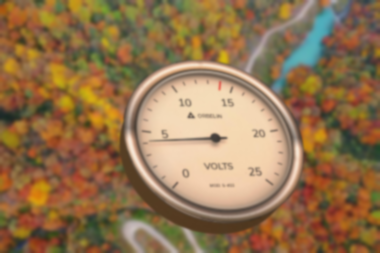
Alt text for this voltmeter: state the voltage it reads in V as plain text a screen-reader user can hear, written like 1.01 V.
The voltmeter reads 4 V
